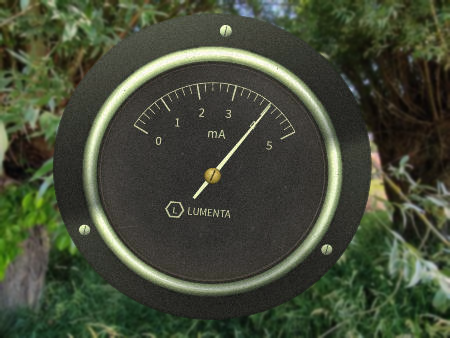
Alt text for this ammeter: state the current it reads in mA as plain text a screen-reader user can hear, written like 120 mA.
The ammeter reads 4 mA
